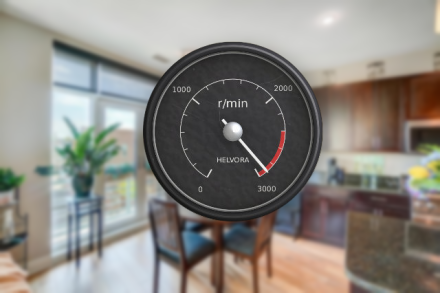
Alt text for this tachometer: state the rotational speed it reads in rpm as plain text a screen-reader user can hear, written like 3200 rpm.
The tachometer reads 2900 rpm
